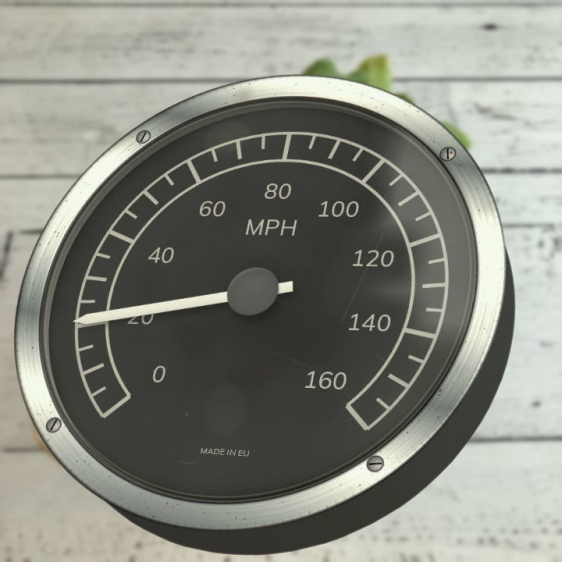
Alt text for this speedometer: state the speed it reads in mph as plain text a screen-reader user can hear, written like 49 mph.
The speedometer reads 20 mph
